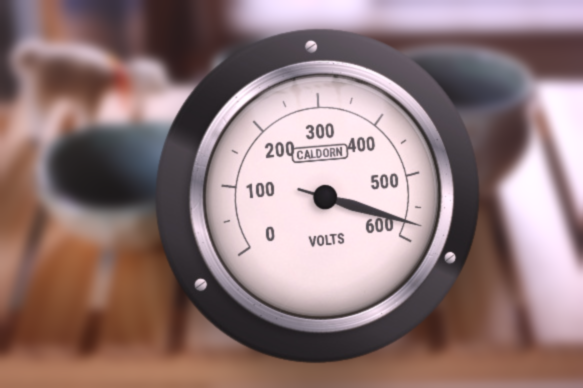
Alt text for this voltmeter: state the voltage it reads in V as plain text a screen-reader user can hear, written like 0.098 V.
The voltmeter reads 575 V
